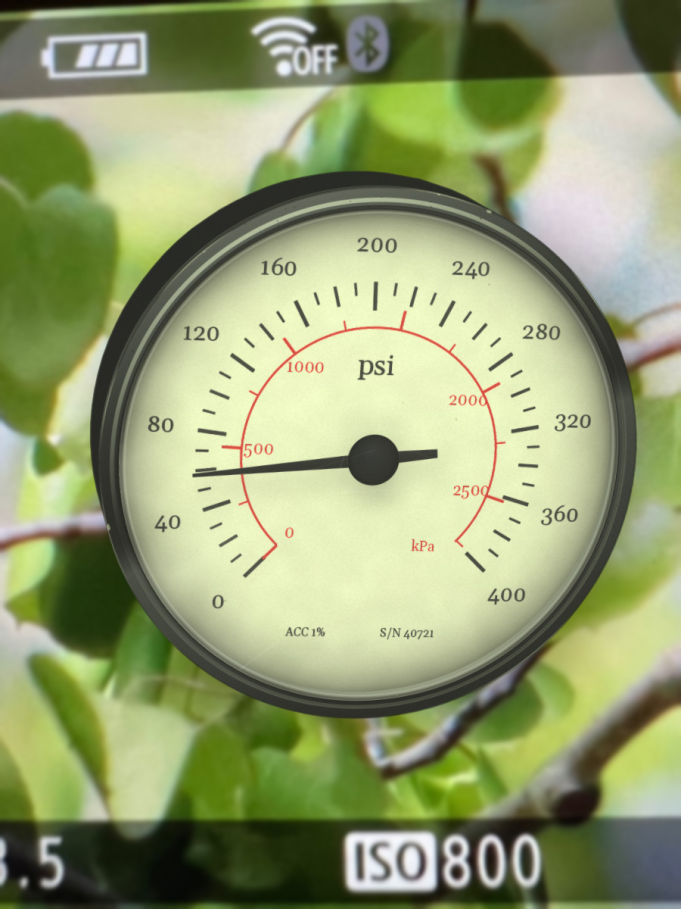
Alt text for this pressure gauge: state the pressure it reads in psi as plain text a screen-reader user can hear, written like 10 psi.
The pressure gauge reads 60 psi
